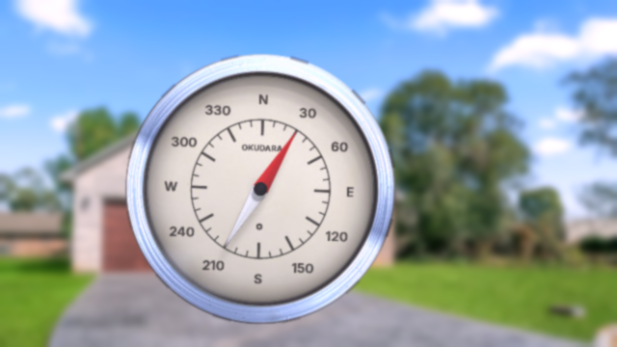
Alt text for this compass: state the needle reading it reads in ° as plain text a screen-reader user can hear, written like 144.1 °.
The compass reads 30 °
